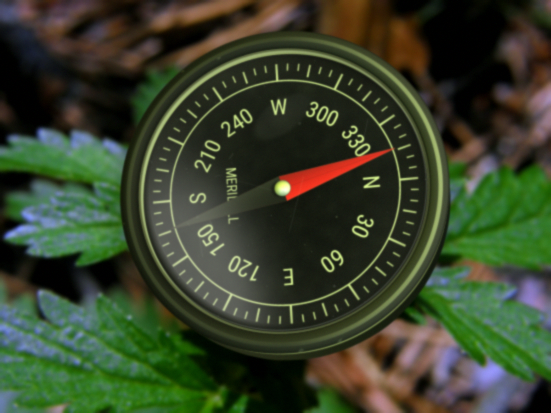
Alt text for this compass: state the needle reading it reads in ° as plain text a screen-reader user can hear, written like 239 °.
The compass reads 345 °
